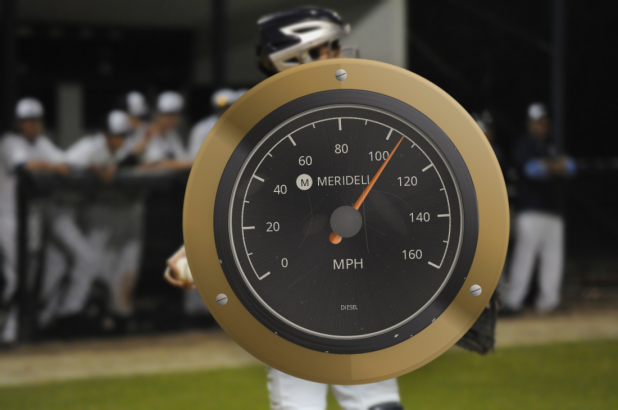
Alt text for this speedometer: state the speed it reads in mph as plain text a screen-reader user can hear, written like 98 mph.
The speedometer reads 105 mph
